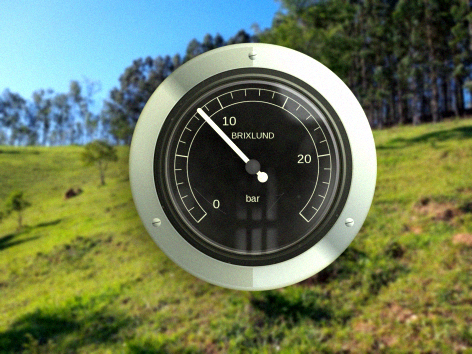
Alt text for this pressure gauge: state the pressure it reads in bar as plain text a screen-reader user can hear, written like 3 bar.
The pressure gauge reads 8.5 bar
